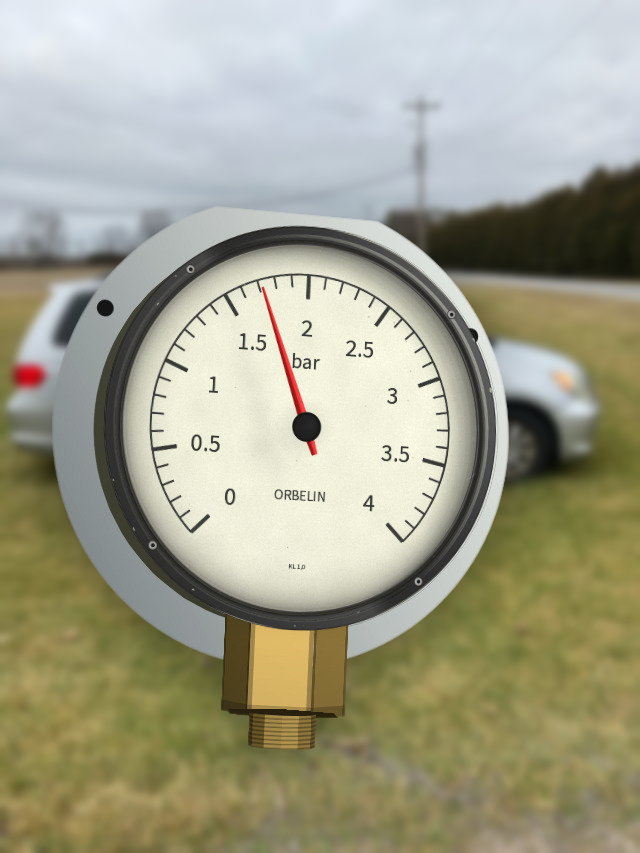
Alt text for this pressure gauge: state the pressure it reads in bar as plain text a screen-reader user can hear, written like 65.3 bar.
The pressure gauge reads 1.7 bar
